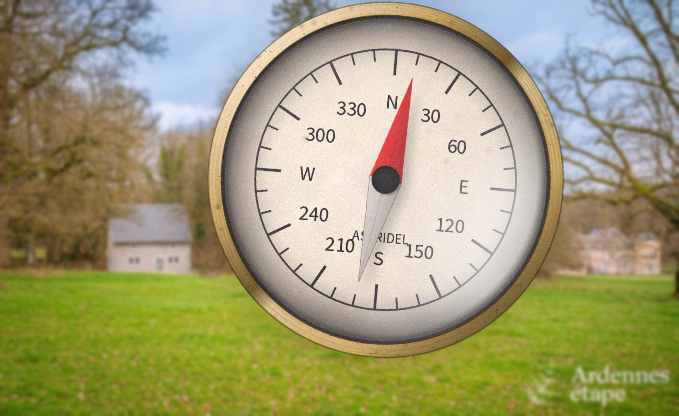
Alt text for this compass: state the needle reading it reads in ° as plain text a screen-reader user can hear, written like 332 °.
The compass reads 10 °
